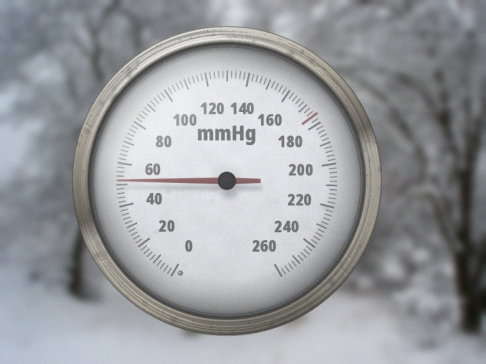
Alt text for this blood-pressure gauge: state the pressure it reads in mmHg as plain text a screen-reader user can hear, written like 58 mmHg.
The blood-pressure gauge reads 52 mmHg
